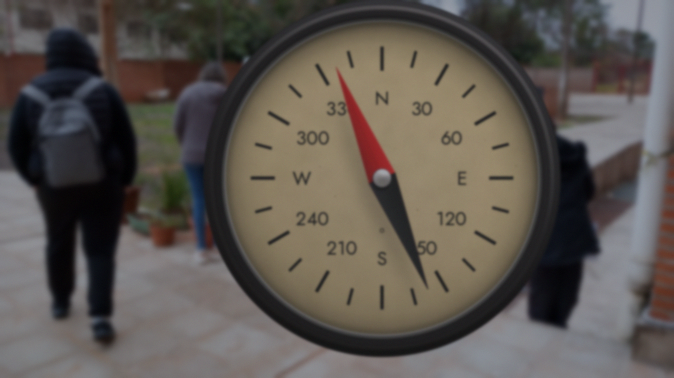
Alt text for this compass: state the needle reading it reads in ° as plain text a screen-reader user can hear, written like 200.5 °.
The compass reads 337.5 °
